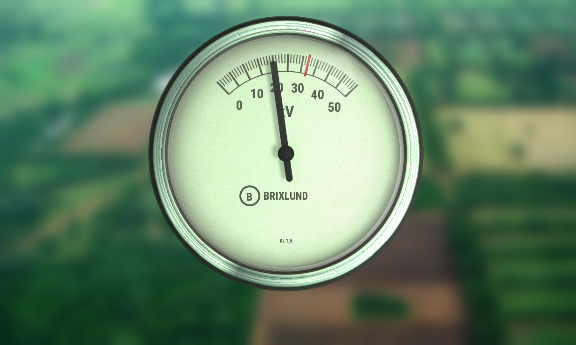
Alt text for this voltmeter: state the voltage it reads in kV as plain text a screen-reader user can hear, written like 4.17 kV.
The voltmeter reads 20 kV
